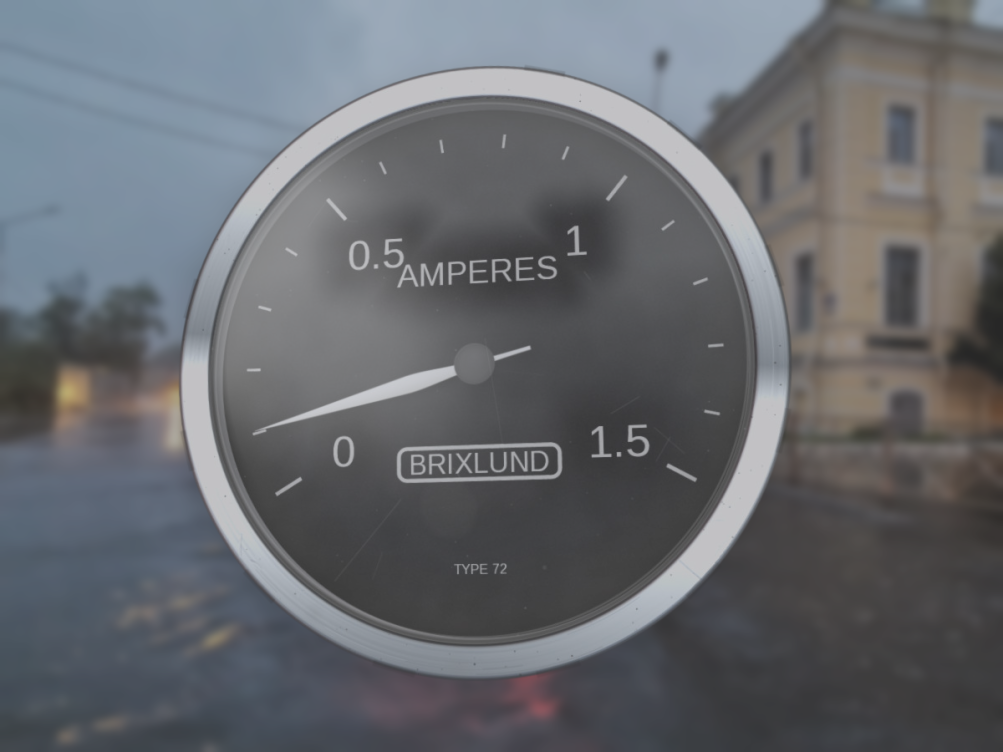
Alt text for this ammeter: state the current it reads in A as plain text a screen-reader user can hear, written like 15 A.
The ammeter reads 0.1 A
